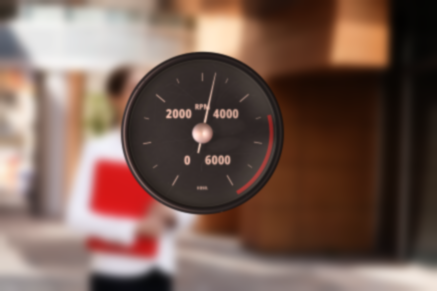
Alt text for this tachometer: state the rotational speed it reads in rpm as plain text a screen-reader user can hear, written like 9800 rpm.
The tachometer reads 3250 rpm
